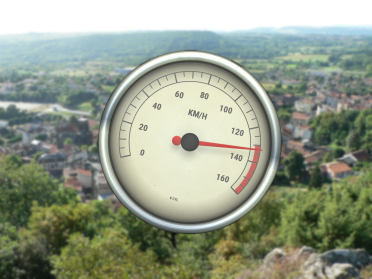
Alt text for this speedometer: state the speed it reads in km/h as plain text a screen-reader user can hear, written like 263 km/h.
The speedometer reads 132.5 km/h
